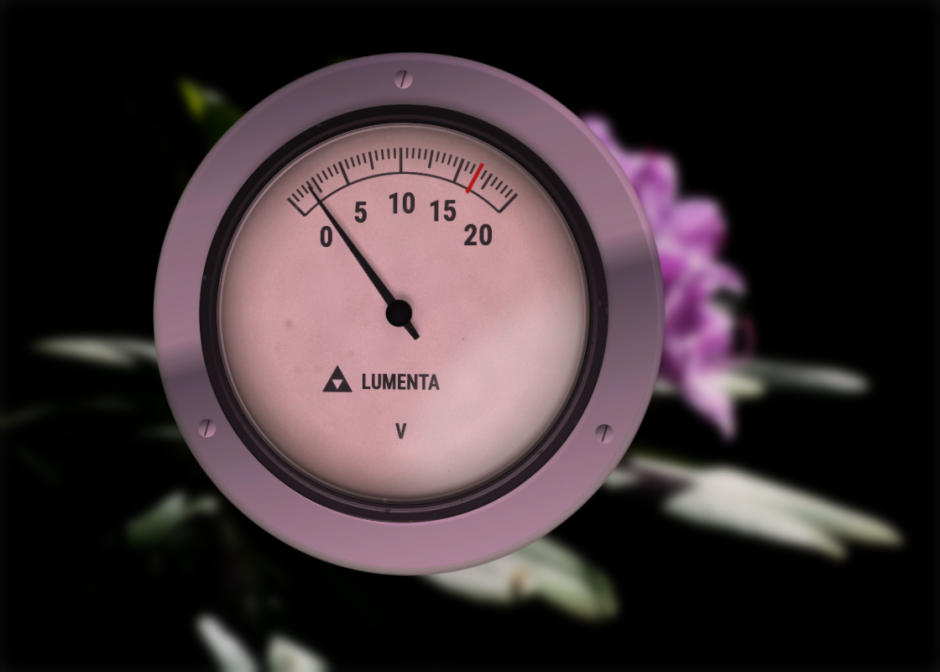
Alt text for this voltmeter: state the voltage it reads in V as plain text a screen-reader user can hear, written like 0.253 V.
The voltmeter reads 2 V
